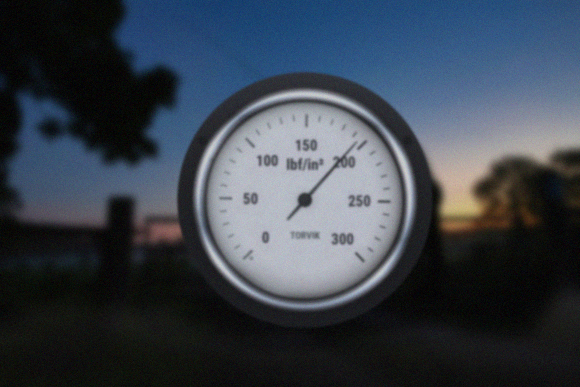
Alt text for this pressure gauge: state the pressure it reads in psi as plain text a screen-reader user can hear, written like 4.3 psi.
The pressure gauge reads 195 psi
